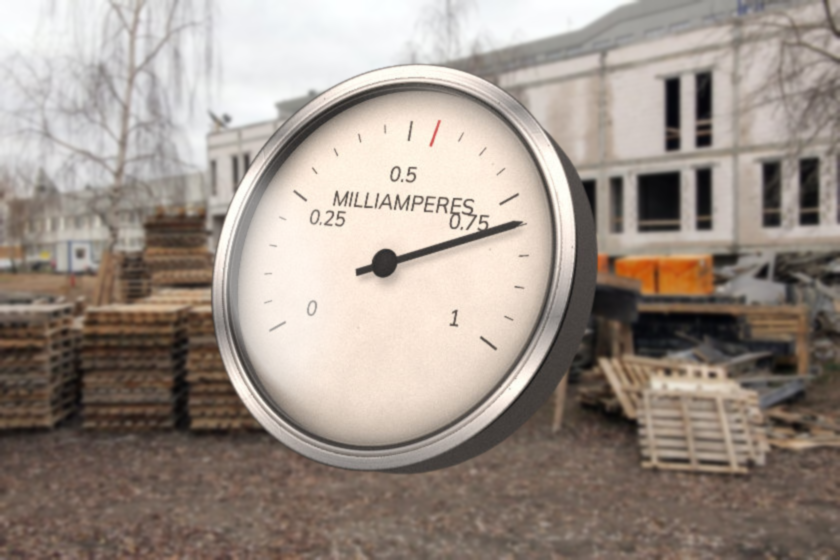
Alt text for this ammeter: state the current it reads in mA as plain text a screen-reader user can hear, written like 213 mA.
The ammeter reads 0.8 mA
